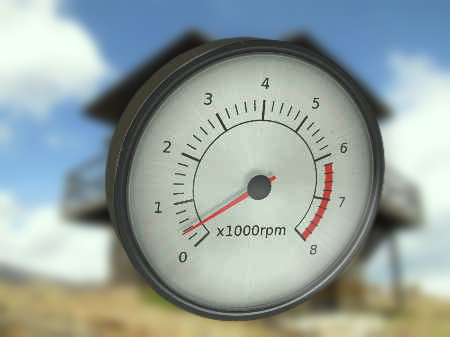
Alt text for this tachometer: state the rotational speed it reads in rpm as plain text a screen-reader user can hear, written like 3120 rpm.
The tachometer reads 400 rpm
